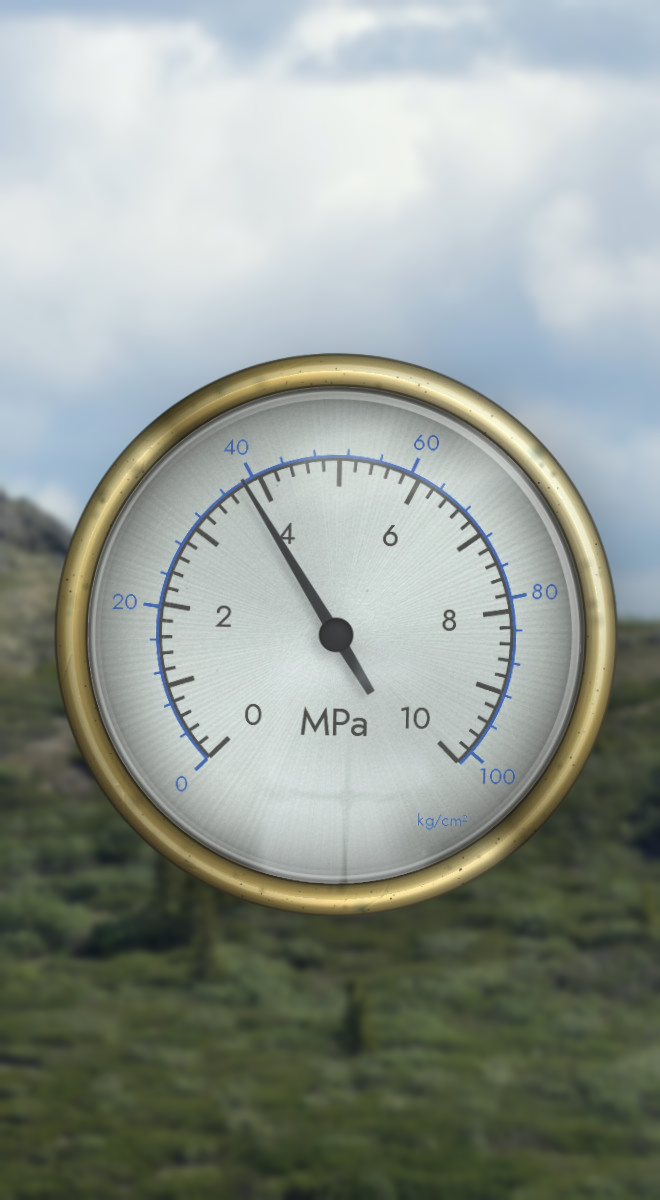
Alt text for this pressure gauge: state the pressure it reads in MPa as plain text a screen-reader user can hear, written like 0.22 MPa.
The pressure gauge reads 3.8 MPa
